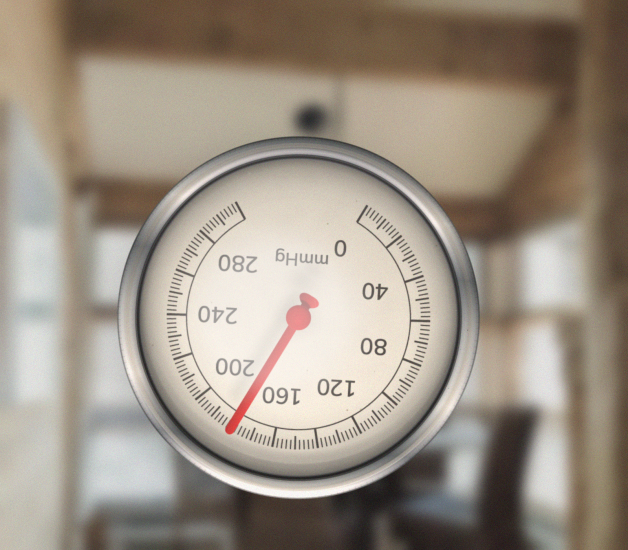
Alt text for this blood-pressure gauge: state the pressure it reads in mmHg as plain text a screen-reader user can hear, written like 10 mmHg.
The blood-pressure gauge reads 180 mmHg
